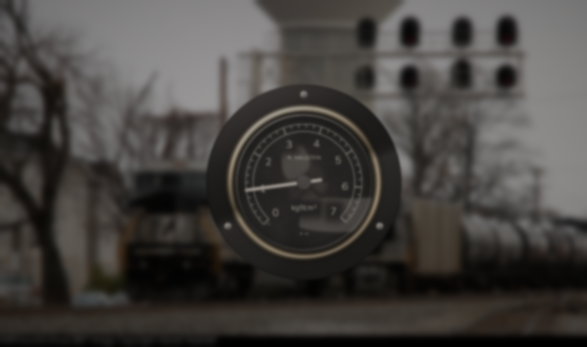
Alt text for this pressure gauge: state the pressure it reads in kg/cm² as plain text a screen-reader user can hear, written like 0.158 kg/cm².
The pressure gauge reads 1 kg/cm²
